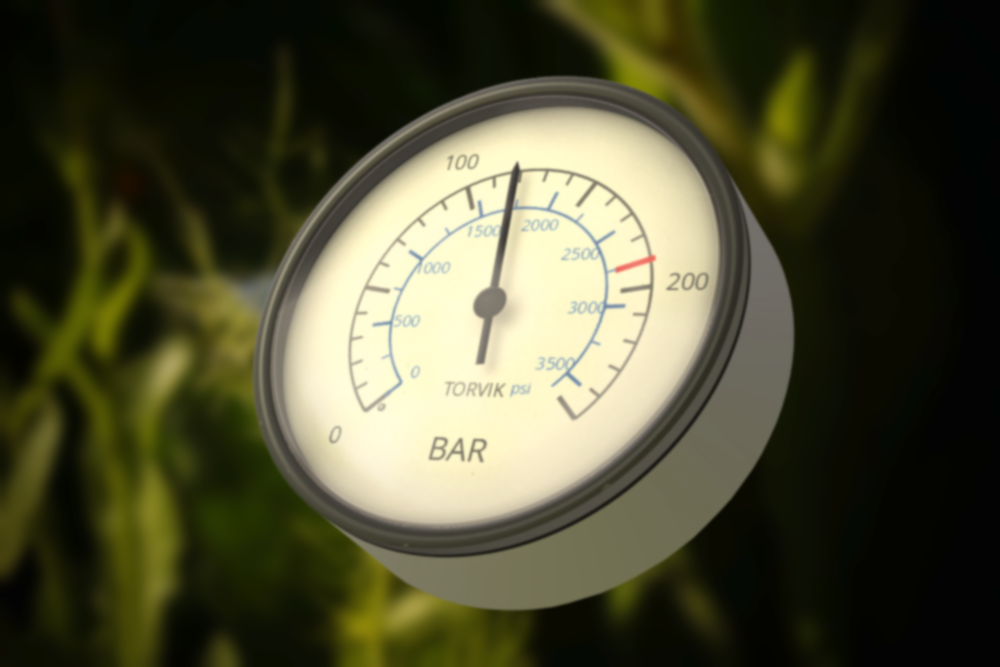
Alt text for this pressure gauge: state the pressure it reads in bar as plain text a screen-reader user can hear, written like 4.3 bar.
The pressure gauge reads 120 bar
